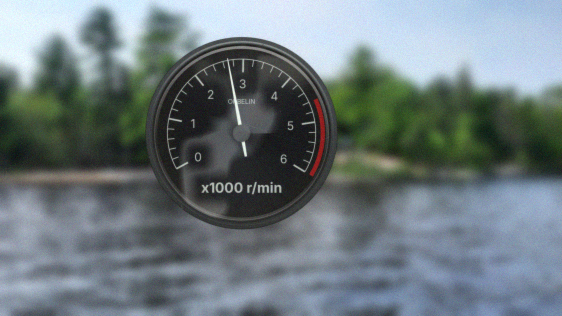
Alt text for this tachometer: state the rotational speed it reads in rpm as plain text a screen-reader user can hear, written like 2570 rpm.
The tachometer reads 2700 rpm
